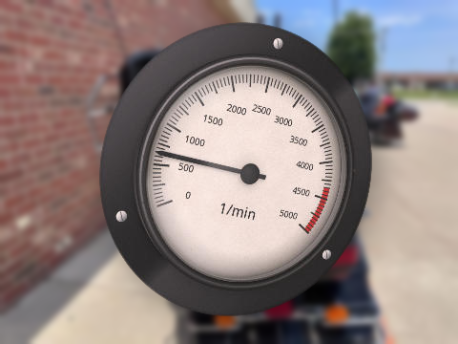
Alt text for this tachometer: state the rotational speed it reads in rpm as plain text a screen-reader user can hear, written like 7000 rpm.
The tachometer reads 650 rpm
